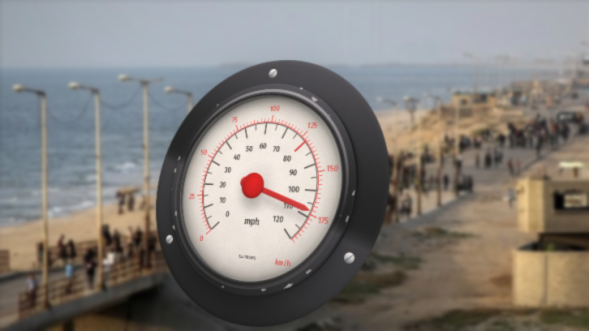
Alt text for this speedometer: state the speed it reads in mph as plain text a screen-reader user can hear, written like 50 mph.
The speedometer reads 107.5 mph
